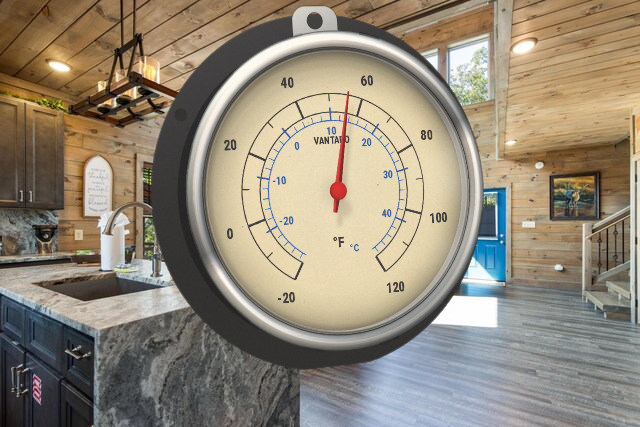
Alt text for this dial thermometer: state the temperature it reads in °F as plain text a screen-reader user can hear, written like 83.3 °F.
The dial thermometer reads 55 °F
